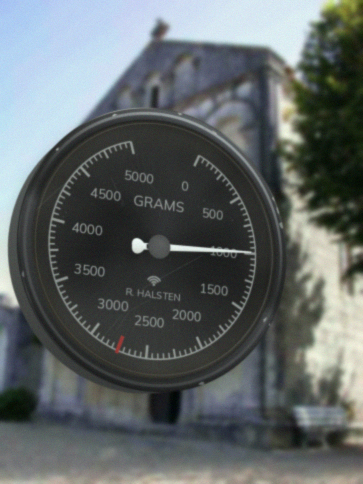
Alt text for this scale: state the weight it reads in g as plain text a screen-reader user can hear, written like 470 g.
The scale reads 1000 g
